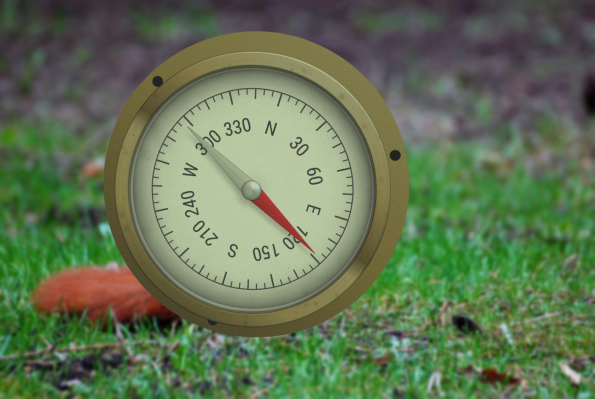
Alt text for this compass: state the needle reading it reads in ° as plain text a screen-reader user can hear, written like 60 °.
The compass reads 117.5 °
